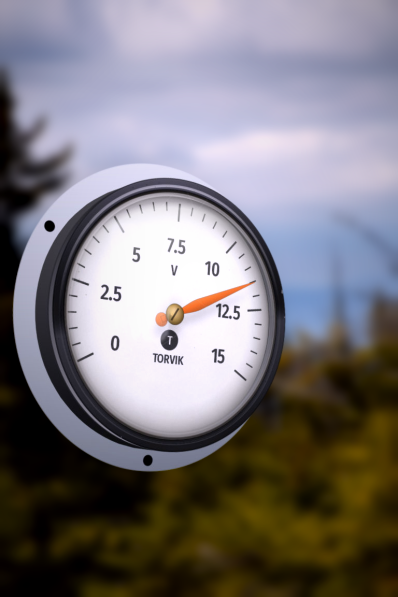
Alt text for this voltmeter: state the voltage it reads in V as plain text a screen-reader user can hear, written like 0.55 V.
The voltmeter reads 11.5 V
